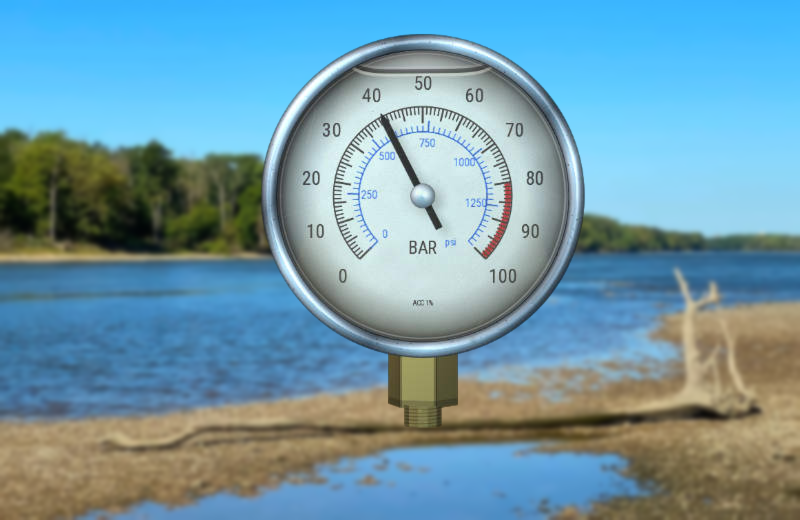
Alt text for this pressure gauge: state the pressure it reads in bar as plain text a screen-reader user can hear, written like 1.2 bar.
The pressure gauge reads 40 bar
